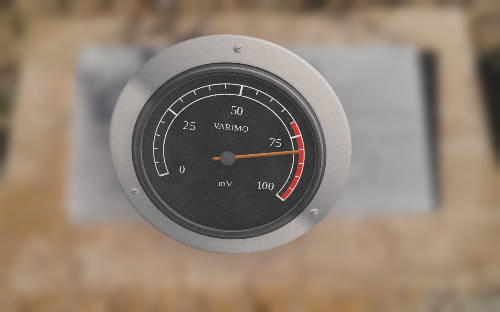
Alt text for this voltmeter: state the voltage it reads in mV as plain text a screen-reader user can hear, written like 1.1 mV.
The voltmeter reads 80 mV
